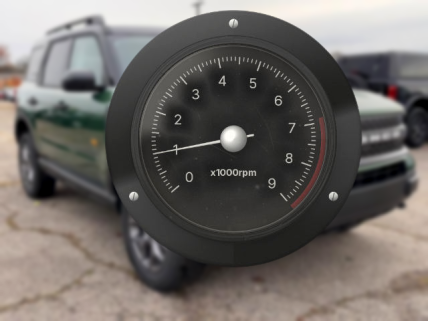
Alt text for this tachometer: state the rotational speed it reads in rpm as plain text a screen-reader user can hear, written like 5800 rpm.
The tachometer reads 1000 rpm
